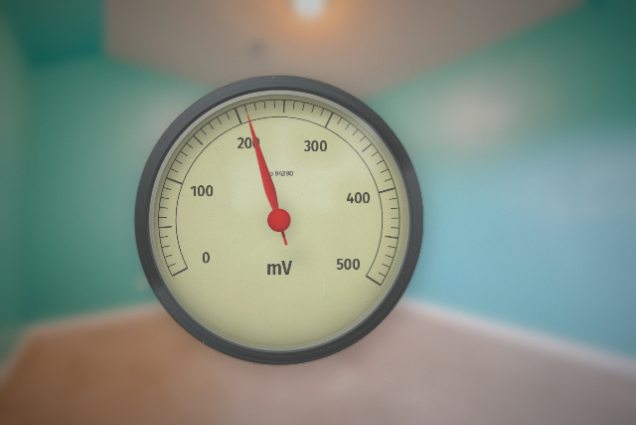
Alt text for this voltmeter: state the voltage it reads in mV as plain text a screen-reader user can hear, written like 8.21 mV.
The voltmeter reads 210 mV
